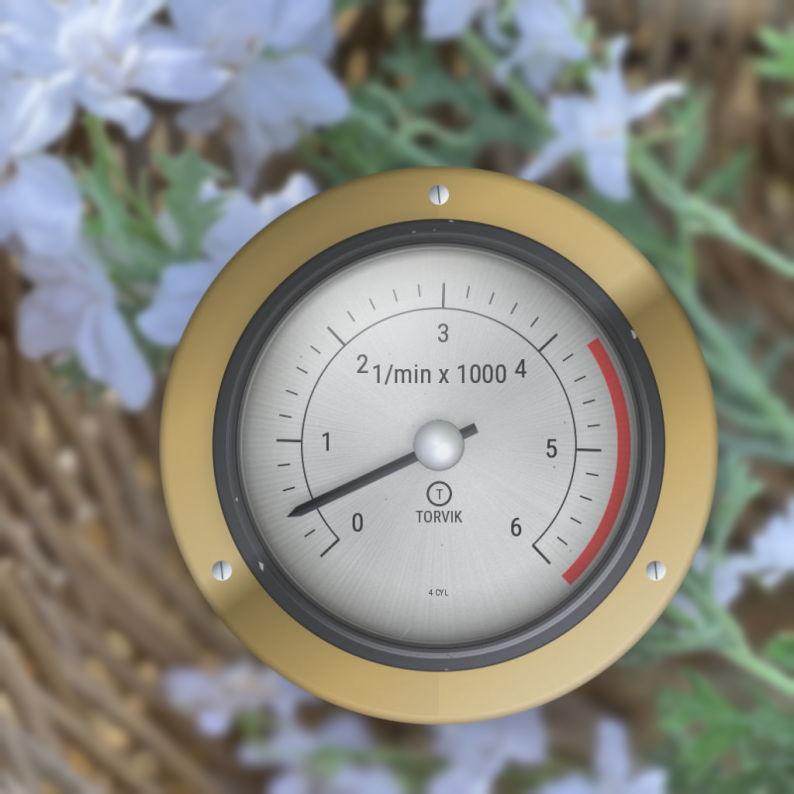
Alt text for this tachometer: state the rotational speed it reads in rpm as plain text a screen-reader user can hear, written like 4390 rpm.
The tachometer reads 400 rpm
